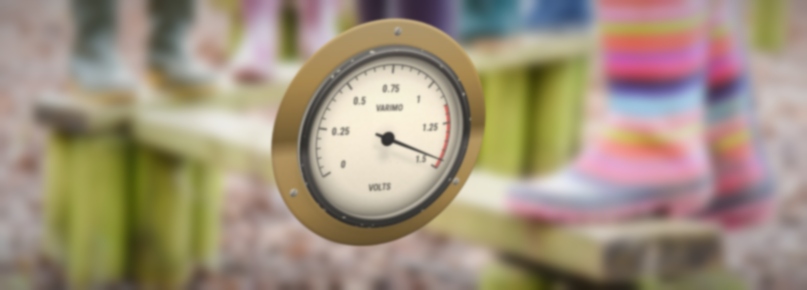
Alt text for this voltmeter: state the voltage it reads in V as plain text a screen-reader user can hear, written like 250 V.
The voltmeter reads 1.45 V
